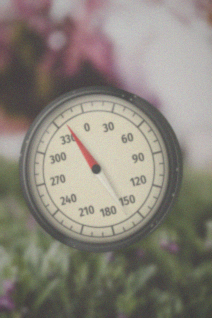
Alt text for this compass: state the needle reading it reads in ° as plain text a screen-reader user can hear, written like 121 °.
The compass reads 340 °
